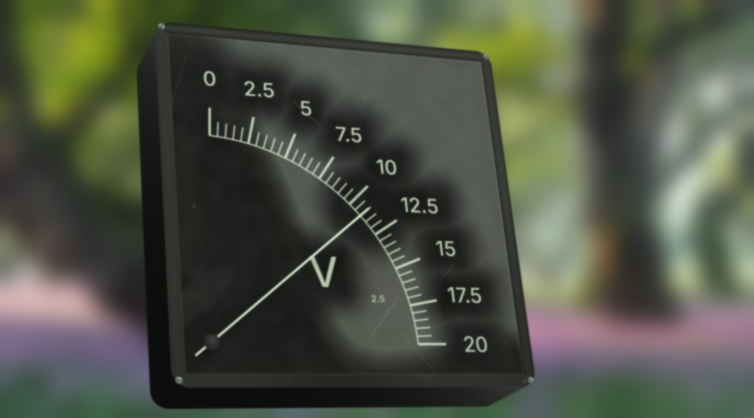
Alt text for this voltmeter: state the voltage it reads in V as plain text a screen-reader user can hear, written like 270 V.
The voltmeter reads 11 V
